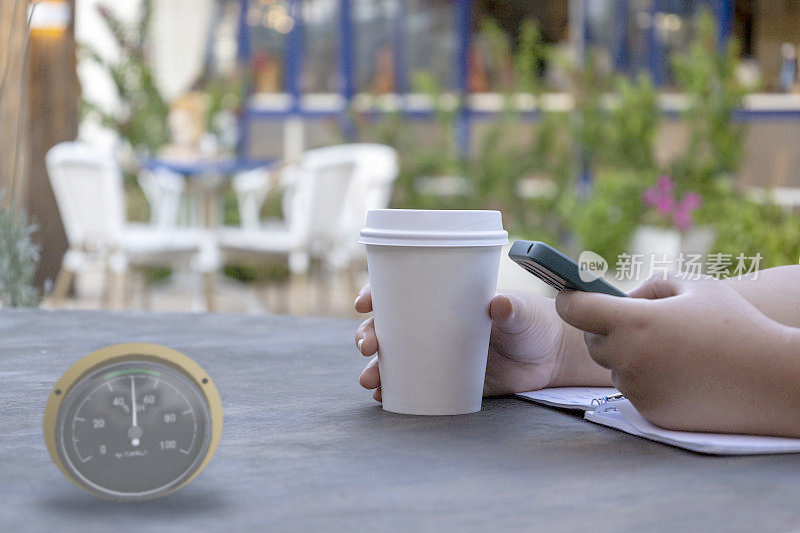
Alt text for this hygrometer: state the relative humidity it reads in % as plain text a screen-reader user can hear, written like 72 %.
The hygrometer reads 50 %
